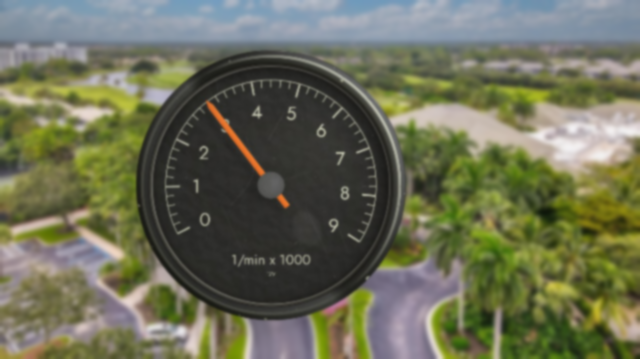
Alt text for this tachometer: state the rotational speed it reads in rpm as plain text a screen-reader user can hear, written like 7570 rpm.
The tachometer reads 3000 rpm
